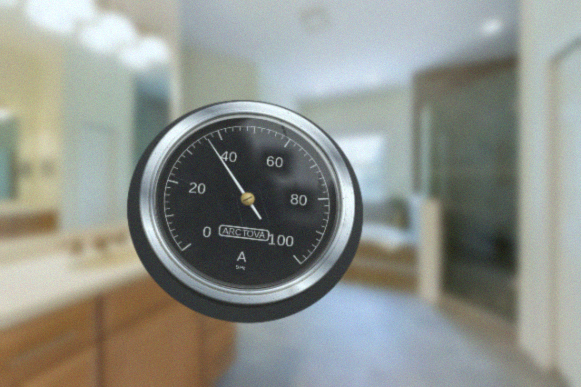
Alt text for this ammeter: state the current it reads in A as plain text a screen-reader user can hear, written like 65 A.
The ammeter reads 36 A
